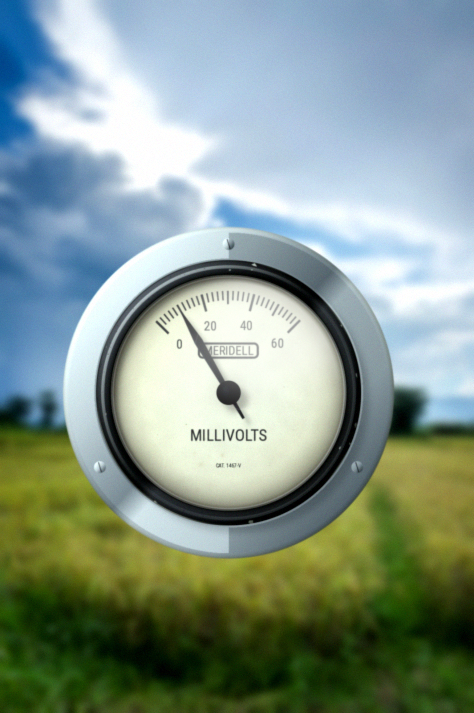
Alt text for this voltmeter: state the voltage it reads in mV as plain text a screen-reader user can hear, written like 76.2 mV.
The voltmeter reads 10 mV
